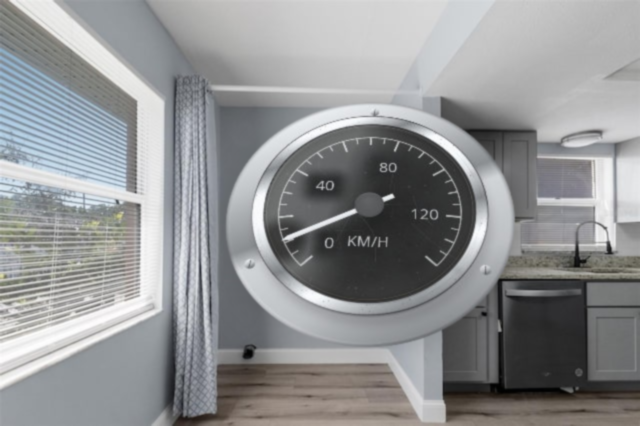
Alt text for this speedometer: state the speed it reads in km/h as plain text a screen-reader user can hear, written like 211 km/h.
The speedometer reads 10 km/h
